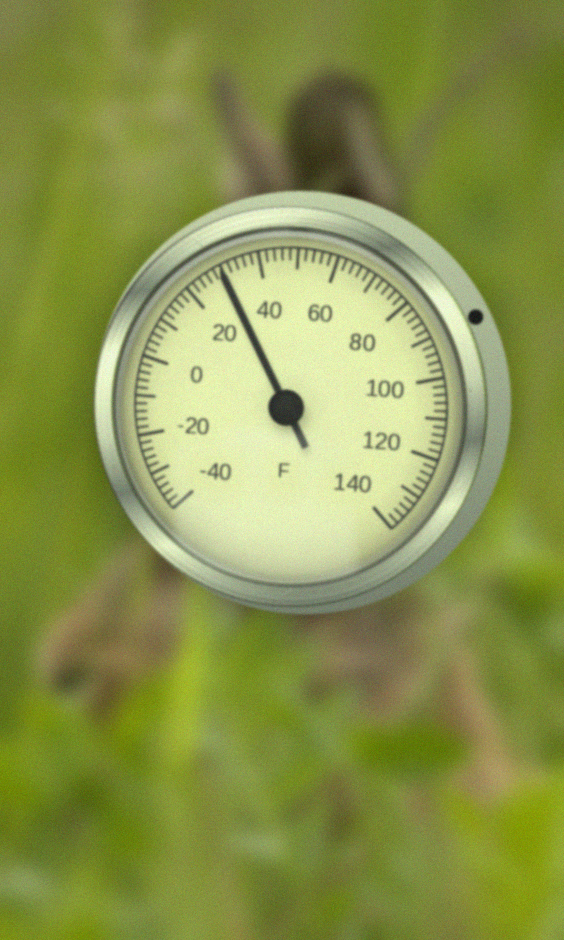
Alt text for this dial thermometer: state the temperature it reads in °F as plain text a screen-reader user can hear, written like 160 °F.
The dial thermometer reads 30 °F
